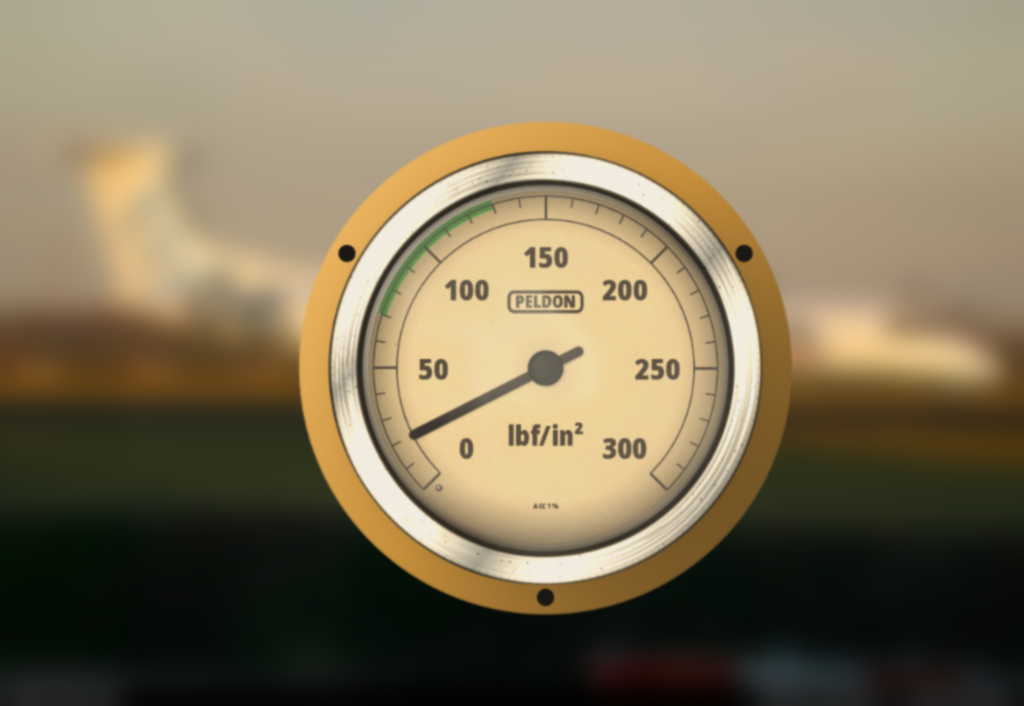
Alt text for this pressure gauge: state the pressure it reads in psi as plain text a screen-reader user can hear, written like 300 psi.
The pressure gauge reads 20 psi
